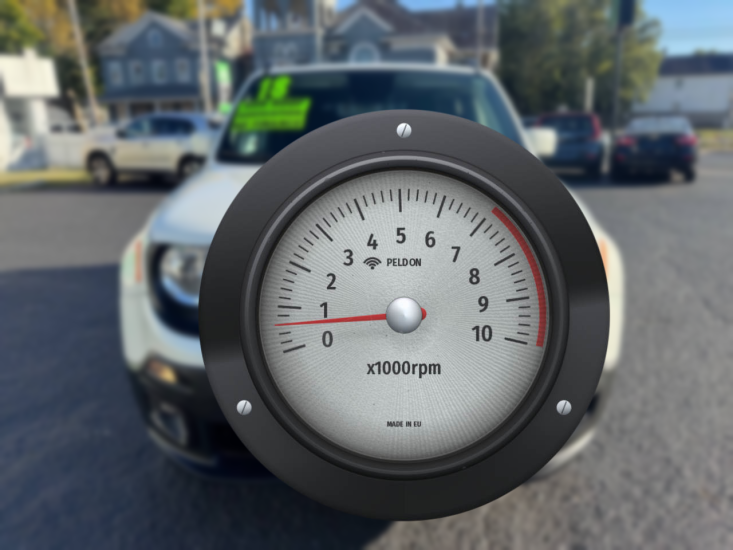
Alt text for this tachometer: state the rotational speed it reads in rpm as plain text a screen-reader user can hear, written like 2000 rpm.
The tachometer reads 600 rpm
